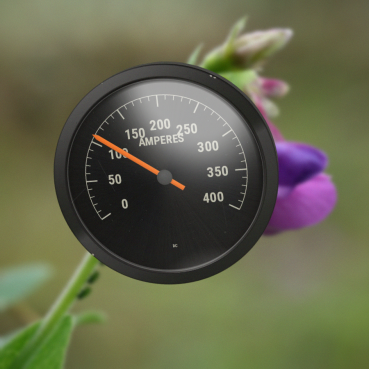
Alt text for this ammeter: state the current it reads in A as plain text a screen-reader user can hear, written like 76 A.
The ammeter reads 110 A
